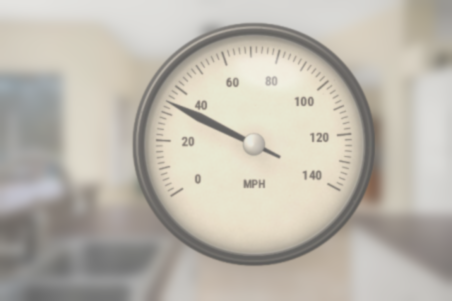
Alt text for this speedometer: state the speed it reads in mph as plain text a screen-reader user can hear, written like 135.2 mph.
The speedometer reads 34 mph
